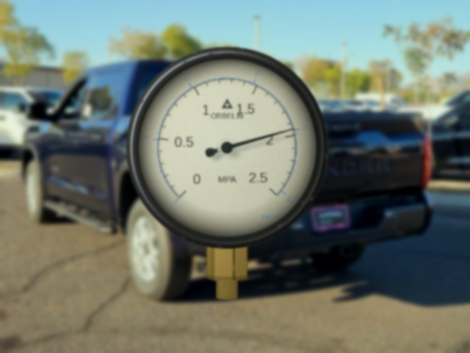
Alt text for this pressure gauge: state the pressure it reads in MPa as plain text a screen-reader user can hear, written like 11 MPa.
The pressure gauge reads 1.95 MPa
